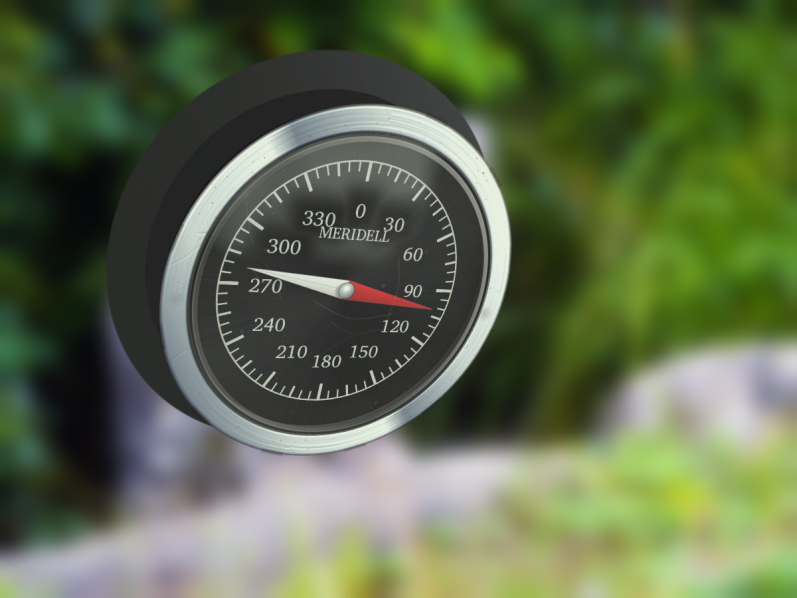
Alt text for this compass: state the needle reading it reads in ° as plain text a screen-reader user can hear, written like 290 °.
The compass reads 100 °
